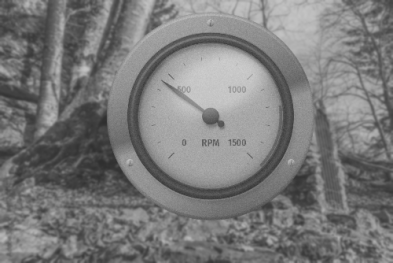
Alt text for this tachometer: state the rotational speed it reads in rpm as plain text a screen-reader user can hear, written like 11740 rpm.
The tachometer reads 450 rpm
